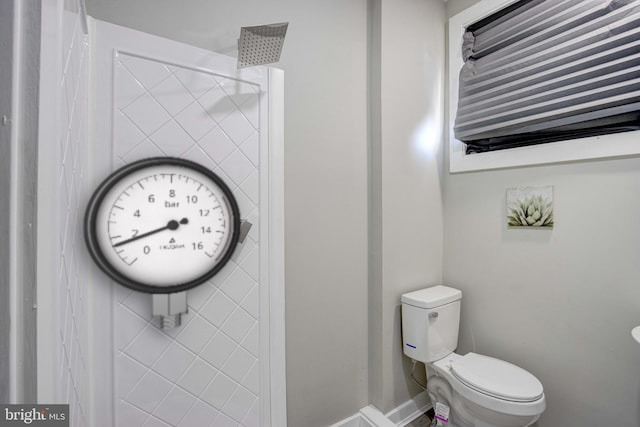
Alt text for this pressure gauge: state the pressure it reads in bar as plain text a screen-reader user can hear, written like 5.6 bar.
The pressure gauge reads 1.5 bar
